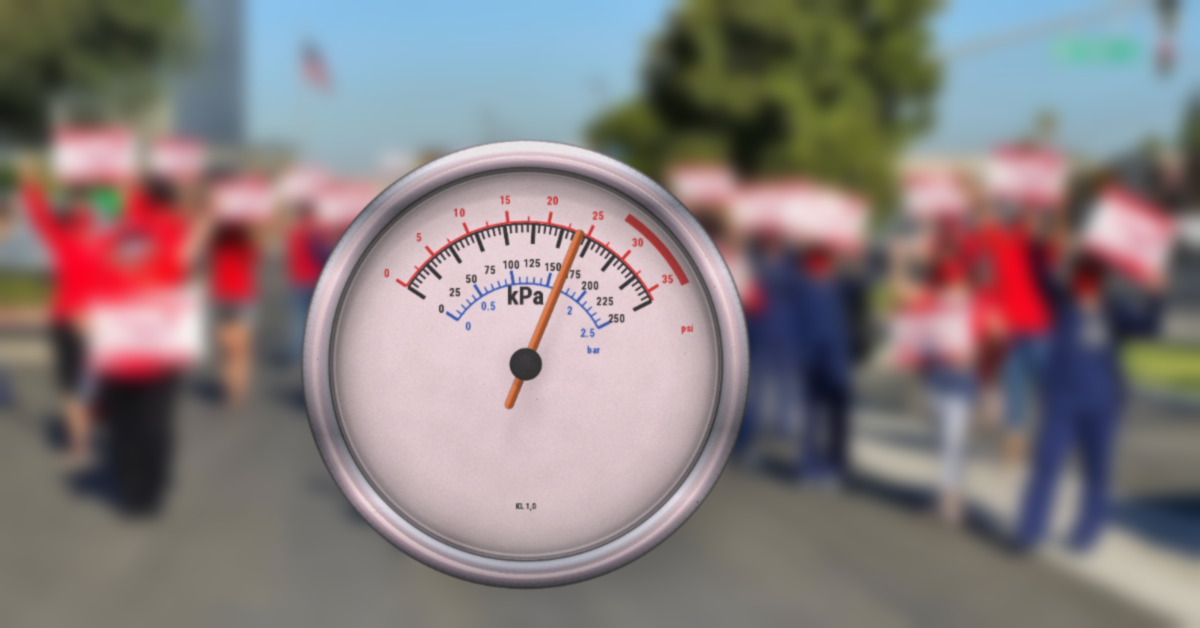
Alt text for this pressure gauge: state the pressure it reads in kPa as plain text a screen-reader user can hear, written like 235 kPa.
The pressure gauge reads 165 kPa
